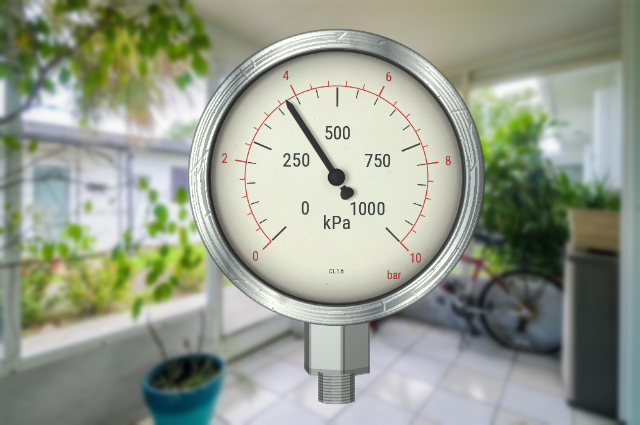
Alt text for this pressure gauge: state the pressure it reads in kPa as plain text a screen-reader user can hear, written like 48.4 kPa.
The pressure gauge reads 375 kPa
